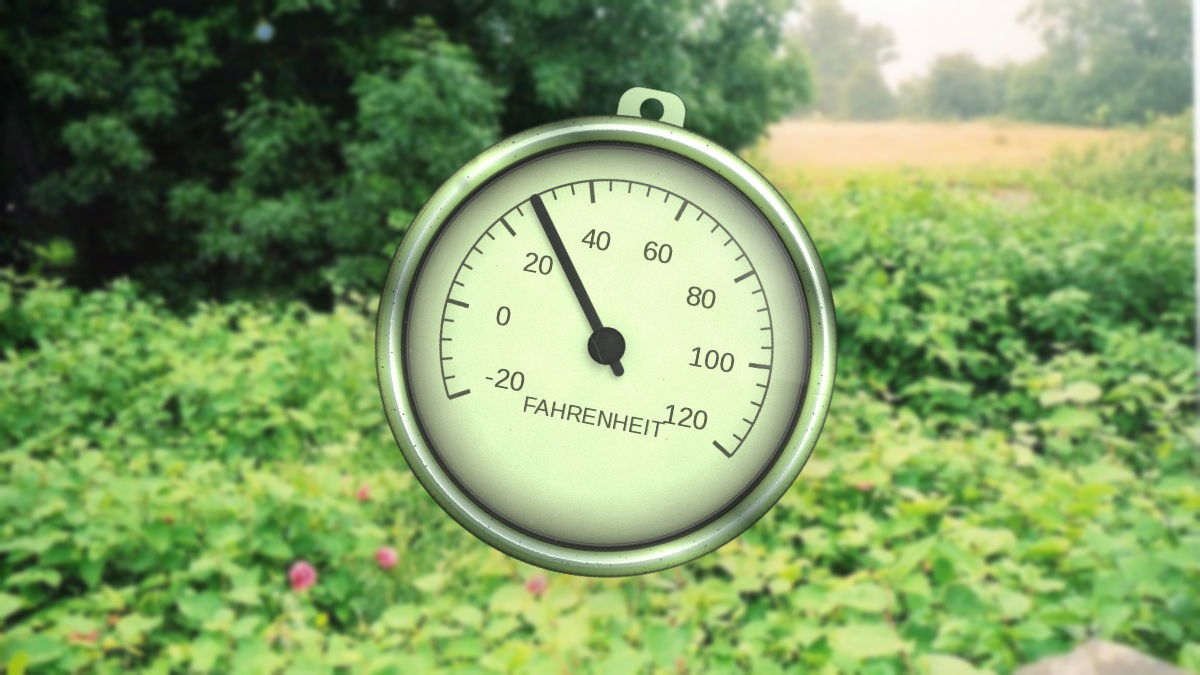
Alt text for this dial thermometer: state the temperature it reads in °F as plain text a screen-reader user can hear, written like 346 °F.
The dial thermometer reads 28 °F
